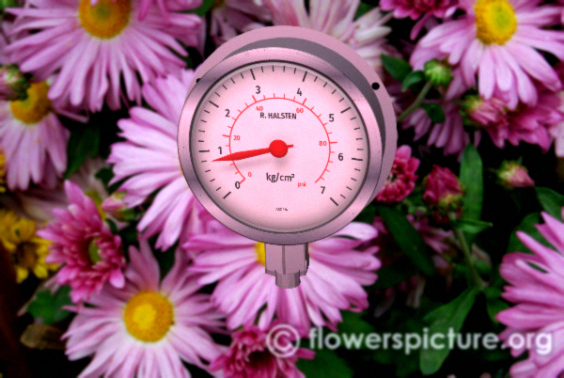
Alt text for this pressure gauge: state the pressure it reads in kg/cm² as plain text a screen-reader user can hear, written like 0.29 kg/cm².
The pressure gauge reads 0.8 kg/cm²
